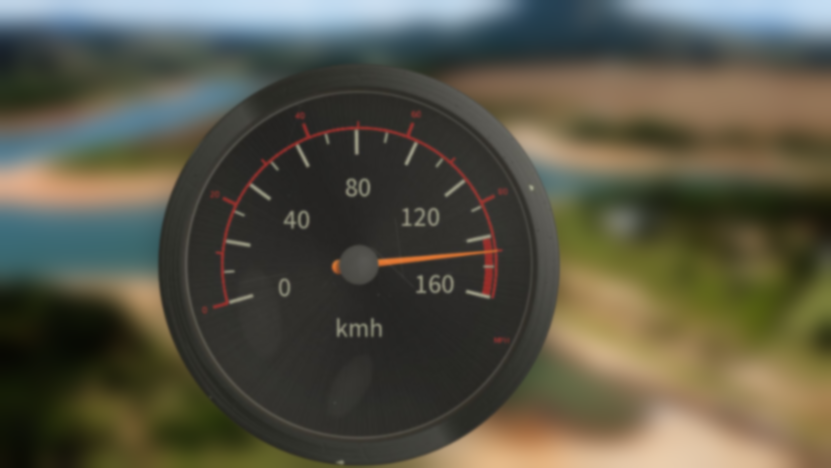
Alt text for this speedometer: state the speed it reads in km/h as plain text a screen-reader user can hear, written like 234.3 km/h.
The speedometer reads 145 km/h
